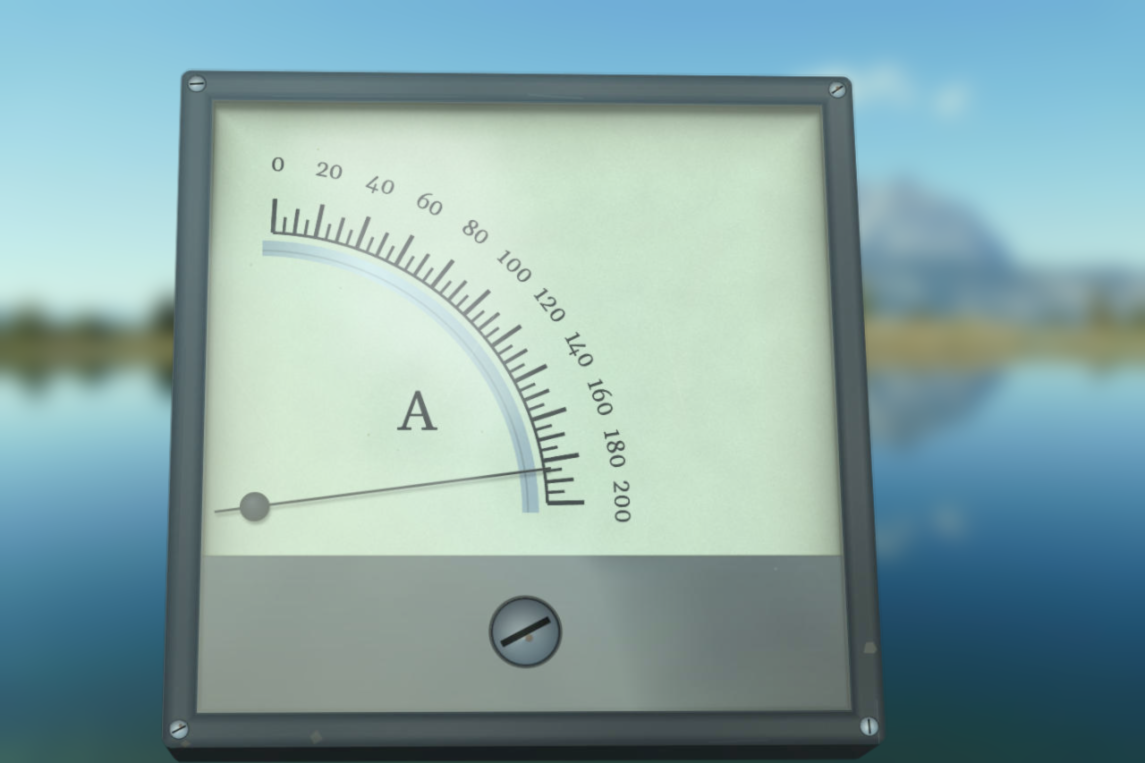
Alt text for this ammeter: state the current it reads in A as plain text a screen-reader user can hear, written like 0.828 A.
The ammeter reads 185 A
